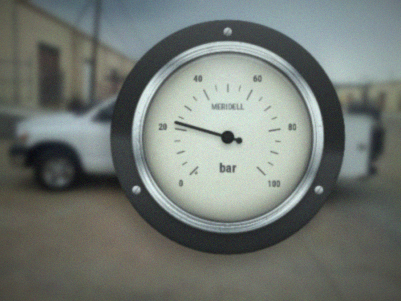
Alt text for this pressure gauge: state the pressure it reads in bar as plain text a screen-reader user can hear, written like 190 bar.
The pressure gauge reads 22.5 bar
